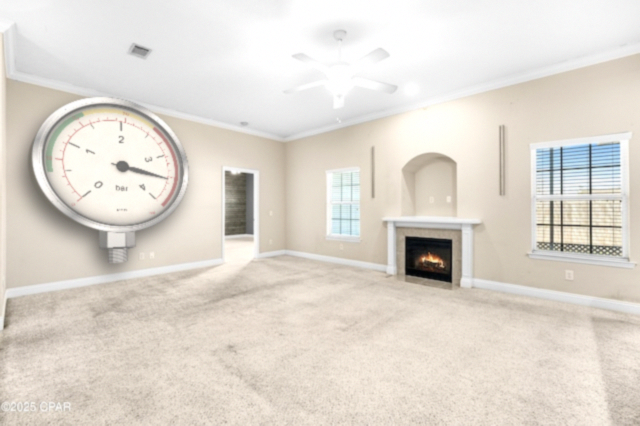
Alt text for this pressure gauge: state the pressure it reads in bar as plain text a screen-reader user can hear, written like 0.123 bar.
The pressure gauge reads 3.5 bar
